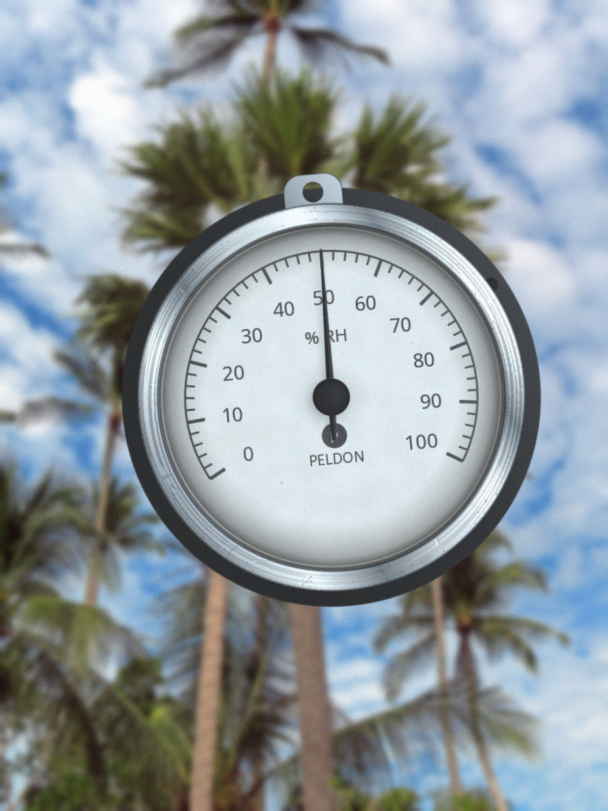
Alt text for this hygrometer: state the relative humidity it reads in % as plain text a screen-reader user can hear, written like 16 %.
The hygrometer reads 50 %
